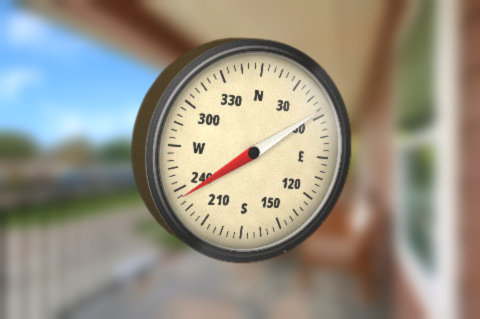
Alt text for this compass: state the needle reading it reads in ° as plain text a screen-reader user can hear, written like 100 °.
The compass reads 235 °
